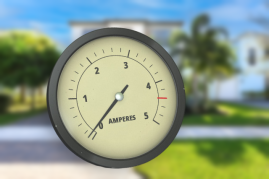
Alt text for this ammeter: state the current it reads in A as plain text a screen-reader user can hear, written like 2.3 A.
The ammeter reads 0.1 A
